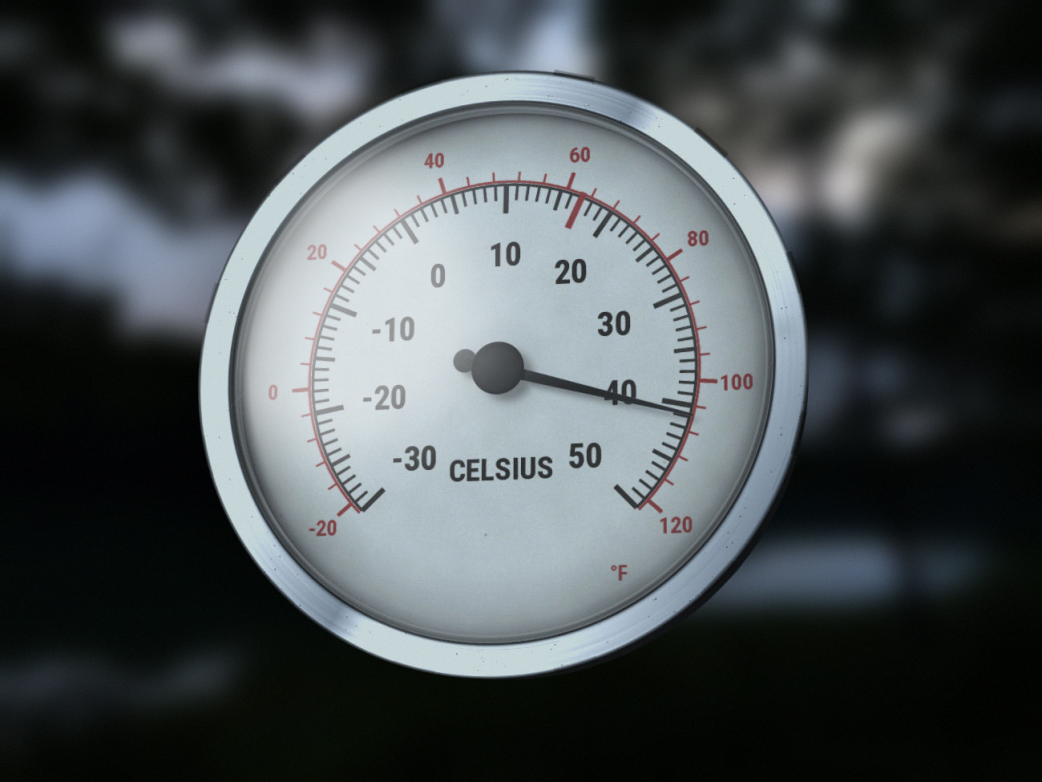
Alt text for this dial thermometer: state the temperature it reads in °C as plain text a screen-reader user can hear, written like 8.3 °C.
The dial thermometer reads 41 °C
